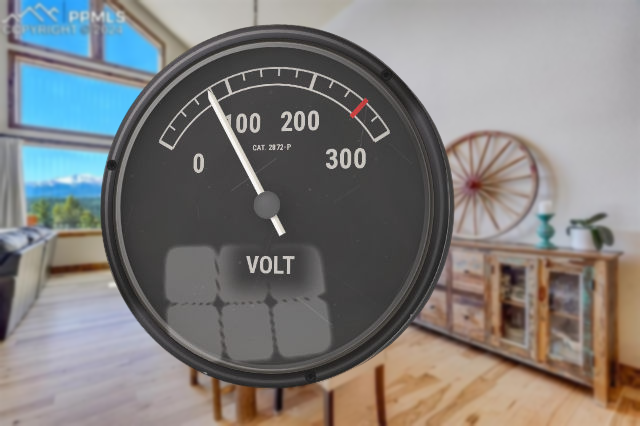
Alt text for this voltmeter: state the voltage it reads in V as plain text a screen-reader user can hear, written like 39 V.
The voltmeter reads 80 V
